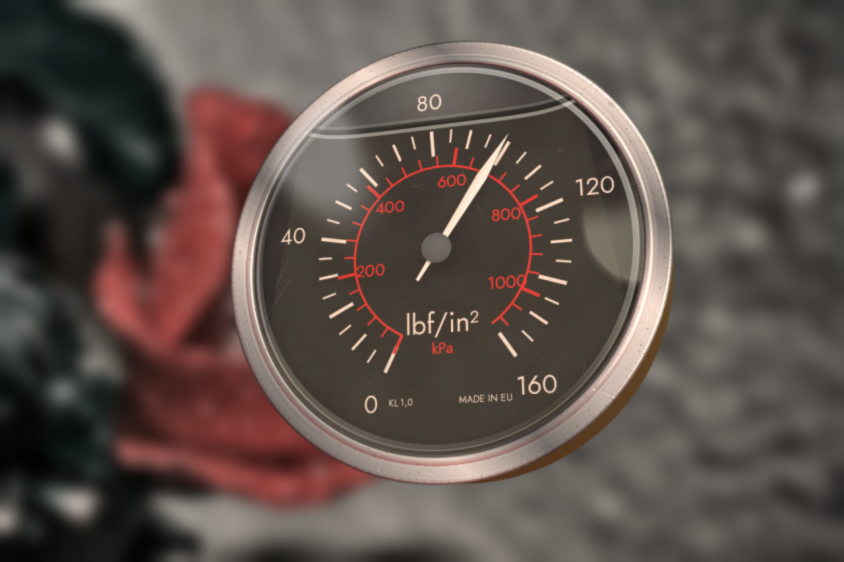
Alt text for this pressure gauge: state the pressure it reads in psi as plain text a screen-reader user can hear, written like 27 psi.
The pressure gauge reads 100 psi
